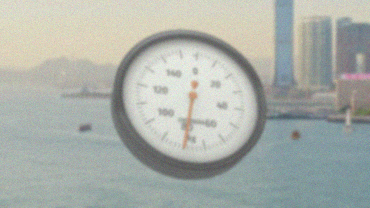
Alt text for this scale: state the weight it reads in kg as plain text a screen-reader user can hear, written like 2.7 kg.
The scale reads 80 kg
